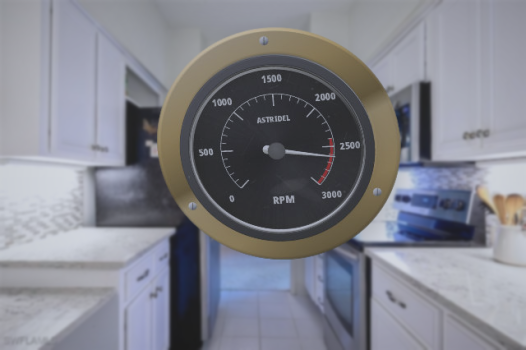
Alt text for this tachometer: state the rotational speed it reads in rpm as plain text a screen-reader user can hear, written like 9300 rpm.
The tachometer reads 2600 rpm
